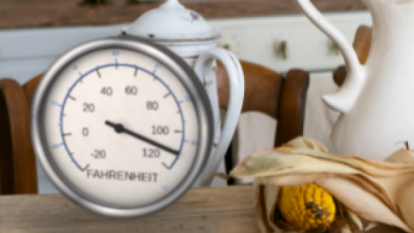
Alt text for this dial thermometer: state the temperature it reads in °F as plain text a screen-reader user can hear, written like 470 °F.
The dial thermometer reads 110 °F
